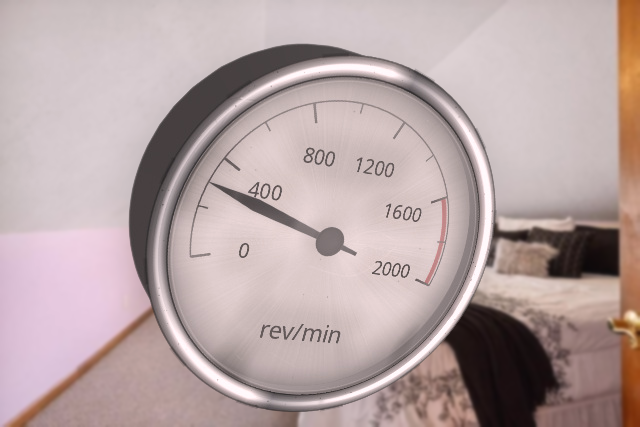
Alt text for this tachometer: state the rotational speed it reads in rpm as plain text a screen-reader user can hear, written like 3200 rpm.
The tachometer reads 300 rpm
